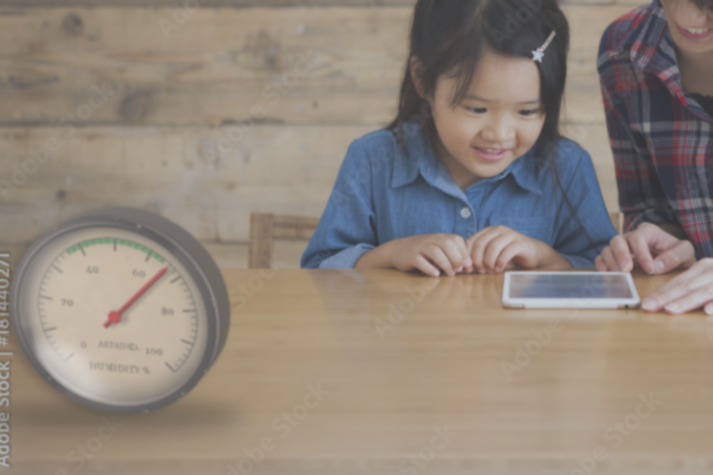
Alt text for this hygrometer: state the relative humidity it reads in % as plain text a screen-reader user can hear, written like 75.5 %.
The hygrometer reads 66 %
